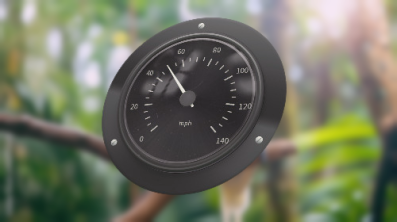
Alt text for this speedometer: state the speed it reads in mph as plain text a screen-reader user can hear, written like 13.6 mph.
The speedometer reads 50 mph
